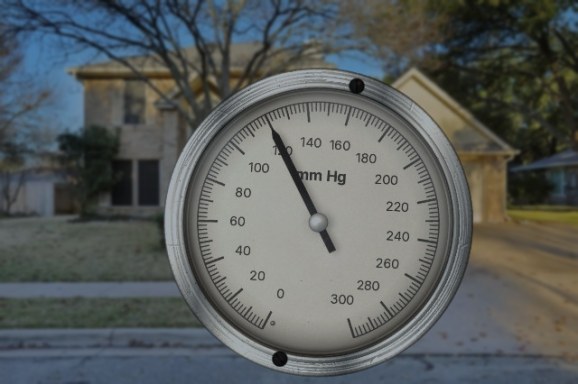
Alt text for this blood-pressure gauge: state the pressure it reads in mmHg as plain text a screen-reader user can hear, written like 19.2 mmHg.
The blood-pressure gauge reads 120 mmHg
